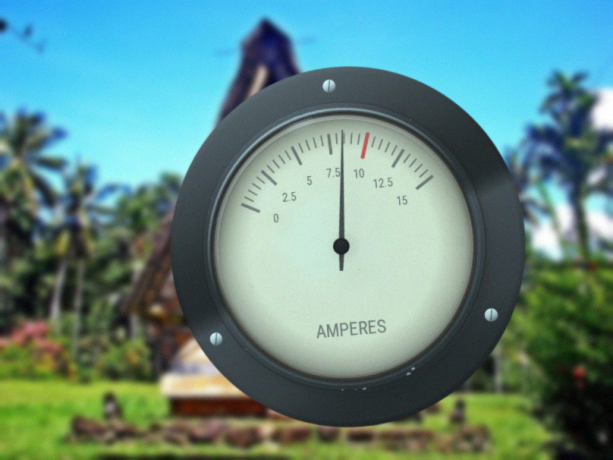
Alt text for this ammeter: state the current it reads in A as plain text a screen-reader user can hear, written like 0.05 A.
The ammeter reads 8.5 A
